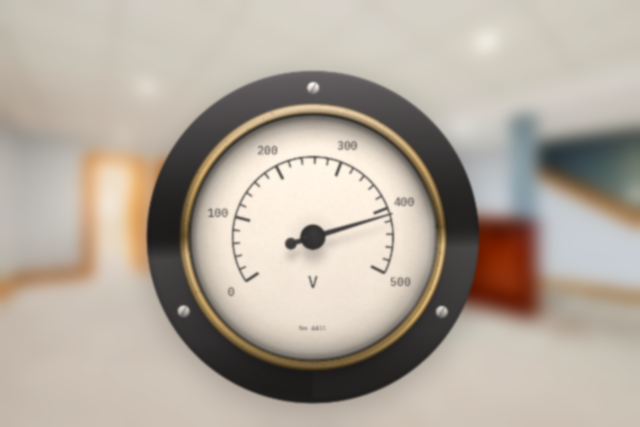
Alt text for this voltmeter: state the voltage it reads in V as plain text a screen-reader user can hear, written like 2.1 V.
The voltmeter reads 410 V
